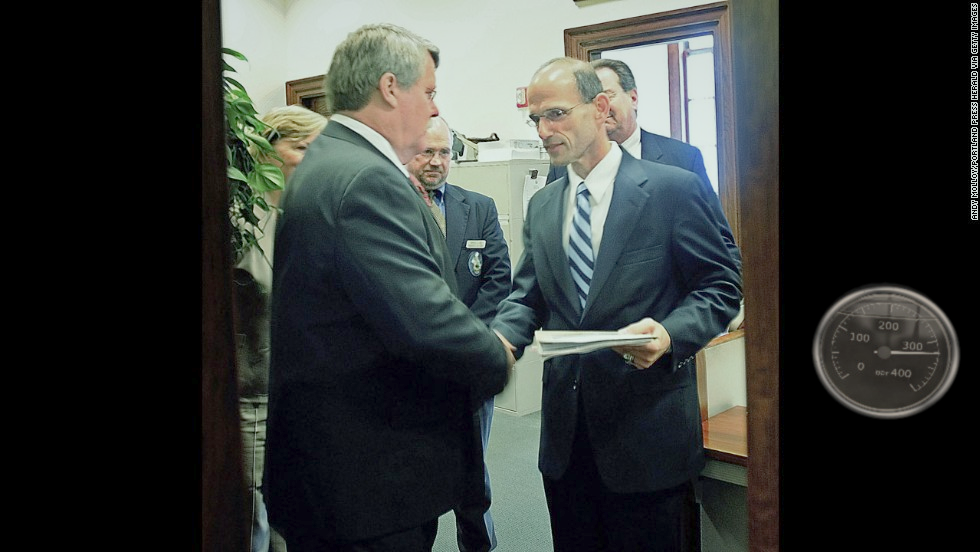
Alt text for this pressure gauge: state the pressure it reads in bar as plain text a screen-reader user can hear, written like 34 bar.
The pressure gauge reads 320 bar
